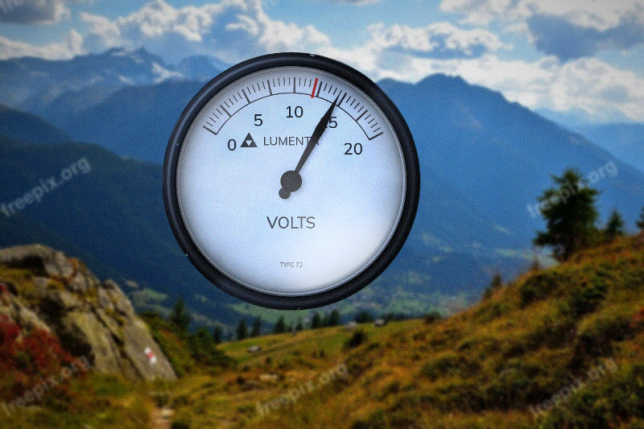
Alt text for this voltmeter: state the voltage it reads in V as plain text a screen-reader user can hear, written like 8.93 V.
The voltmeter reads 14.5 V
